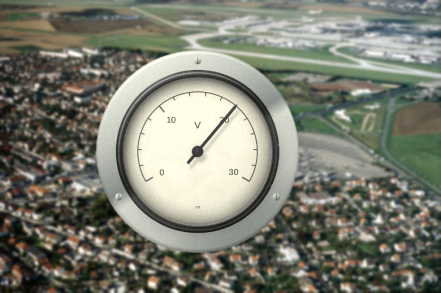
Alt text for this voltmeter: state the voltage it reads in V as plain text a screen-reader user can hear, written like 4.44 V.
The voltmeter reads 20 V
